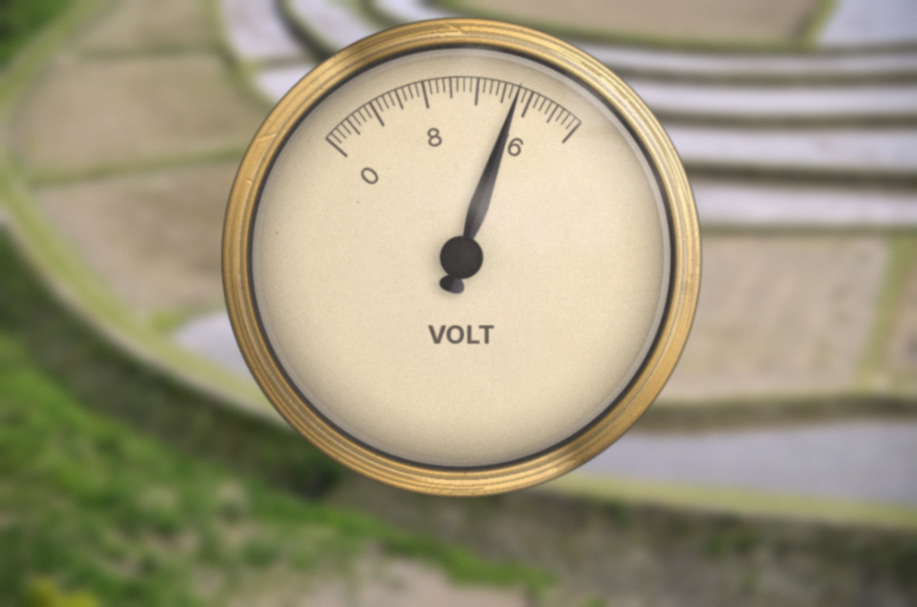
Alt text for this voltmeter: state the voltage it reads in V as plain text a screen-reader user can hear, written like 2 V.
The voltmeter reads 15 V
